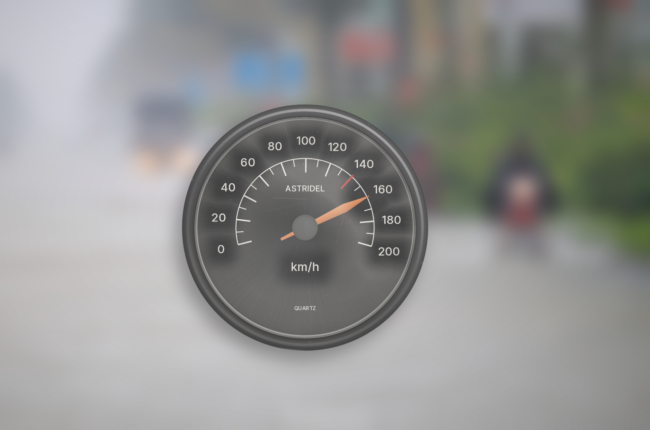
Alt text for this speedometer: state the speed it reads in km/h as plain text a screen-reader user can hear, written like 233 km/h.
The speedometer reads 160 km/h
